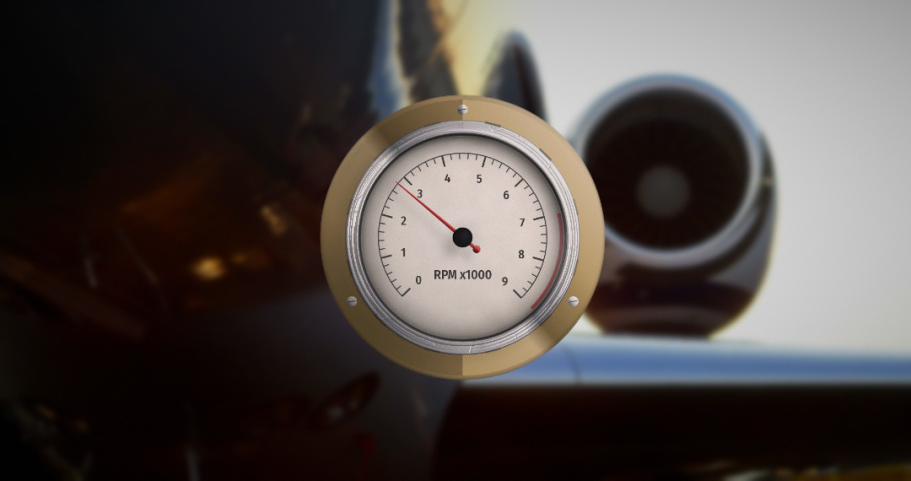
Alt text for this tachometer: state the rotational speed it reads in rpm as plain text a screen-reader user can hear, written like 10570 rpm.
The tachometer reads 2800 rpm
